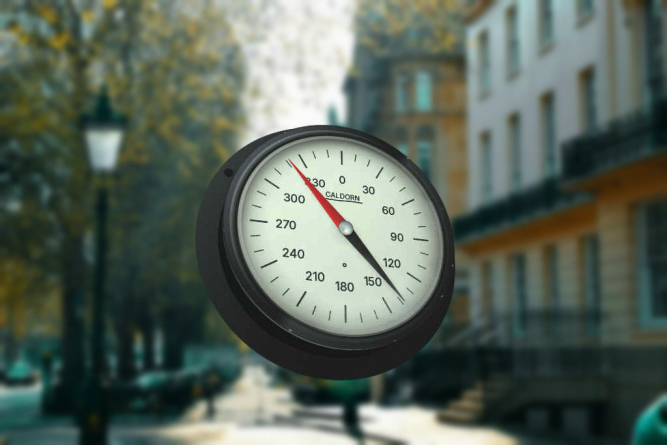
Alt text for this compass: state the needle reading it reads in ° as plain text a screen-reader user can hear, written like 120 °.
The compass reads 320 °
